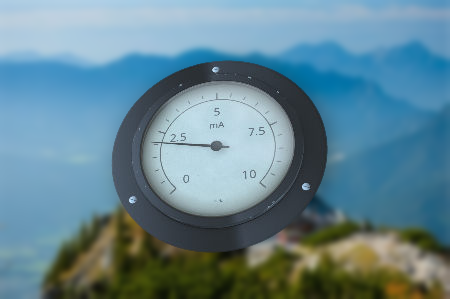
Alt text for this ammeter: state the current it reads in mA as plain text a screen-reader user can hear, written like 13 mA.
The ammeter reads 2 mA
